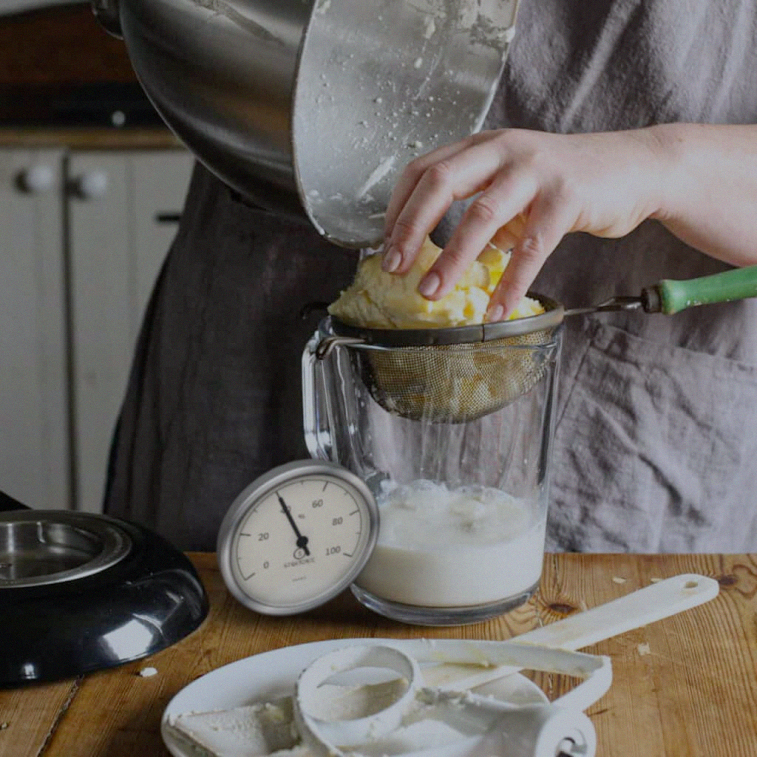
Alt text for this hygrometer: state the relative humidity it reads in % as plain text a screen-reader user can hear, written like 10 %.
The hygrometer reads 40 %
